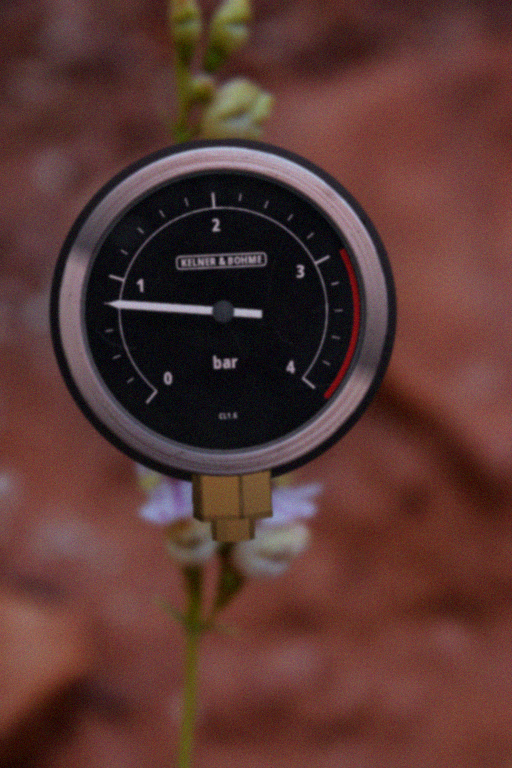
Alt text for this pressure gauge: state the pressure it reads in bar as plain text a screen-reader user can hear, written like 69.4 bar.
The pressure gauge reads 0.8 bar
